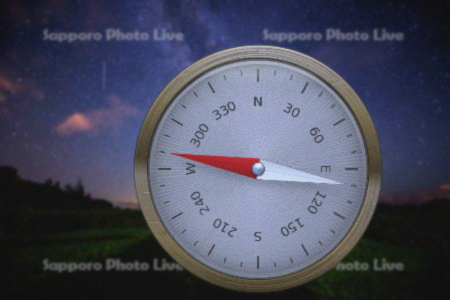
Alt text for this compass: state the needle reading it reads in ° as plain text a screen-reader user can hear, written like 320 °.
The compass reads 280 °
